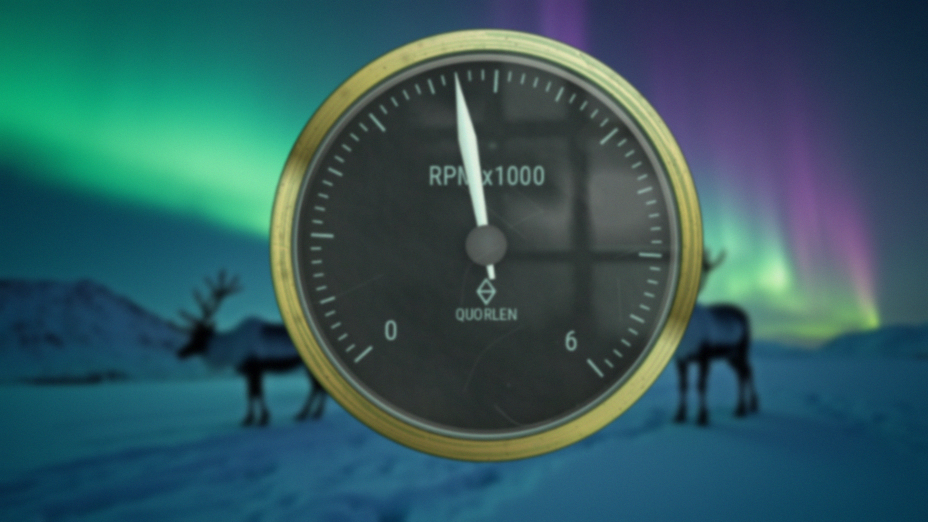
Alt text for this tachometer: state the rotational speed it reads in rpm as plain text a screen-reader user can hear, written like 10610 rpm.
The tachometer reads 2700 rpm
